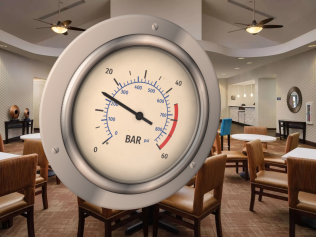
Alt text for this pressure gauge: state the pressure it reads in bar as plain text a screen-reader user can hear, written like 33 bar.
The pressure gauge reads 15 bar
